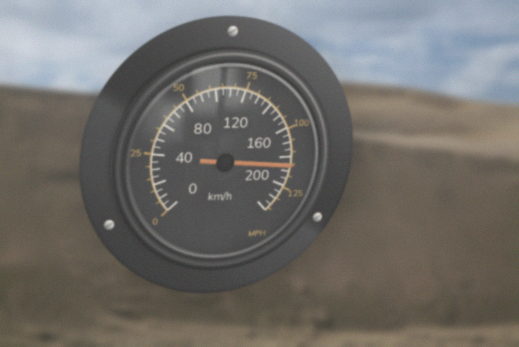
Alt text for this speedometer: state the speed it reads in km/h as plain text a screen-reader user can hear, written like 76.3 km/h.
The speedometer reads 185 km/h
